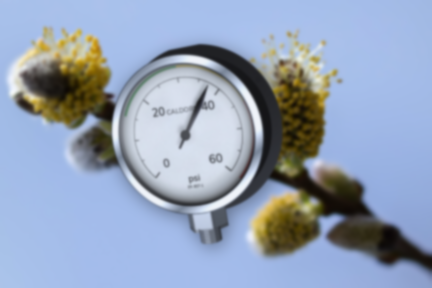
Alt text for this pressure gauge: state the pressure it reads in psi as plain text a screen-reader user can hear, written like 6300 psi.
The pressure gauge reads 37.5 psi
